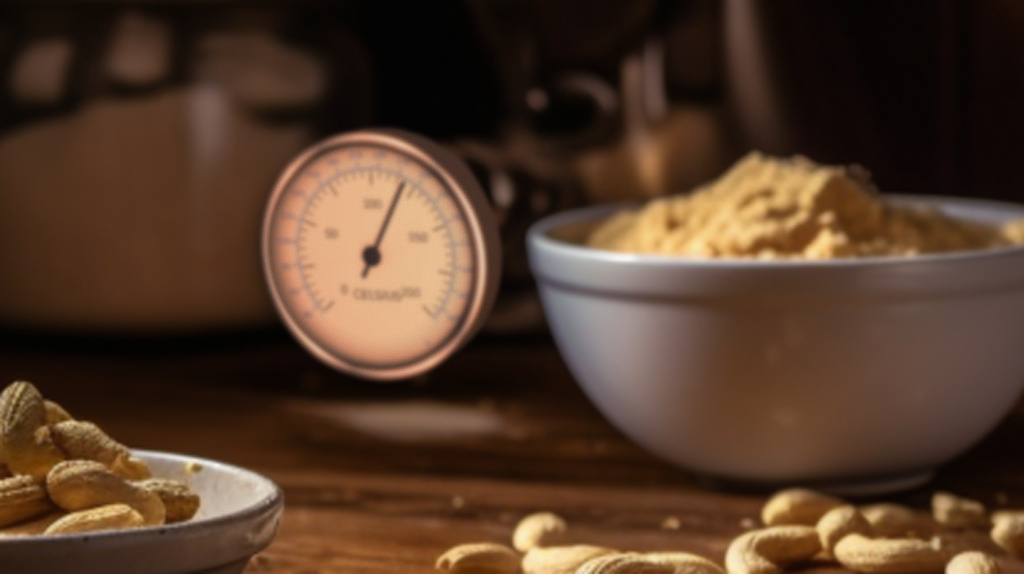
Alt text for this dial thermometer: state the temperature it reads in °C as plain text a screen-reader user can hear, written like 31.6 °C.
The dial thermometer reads 120 °C
